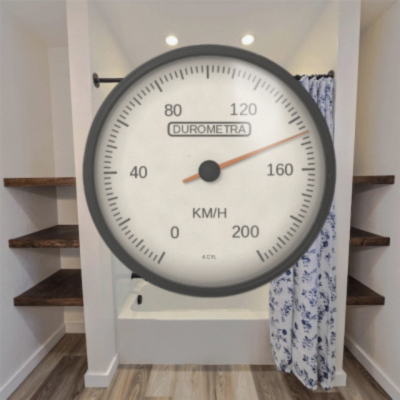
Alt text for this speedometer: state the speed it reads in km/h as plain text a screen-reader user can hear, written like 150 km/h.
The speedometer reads 146 km/h
